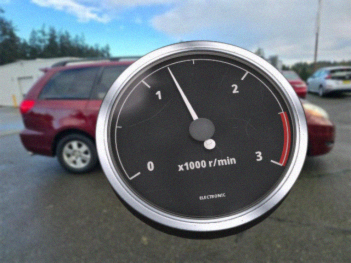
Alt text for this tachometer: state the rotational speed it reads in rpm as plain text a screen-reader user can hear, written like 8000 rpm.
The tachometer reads 1250 rpm
